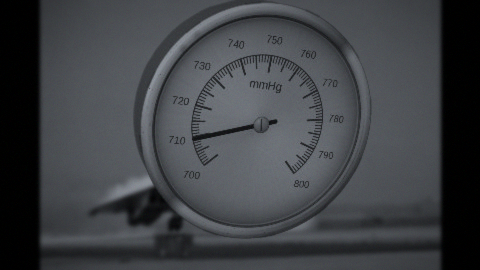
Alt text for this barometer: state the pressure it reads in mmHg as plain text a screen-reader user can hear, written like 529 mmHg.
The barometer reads 710 mmHg
